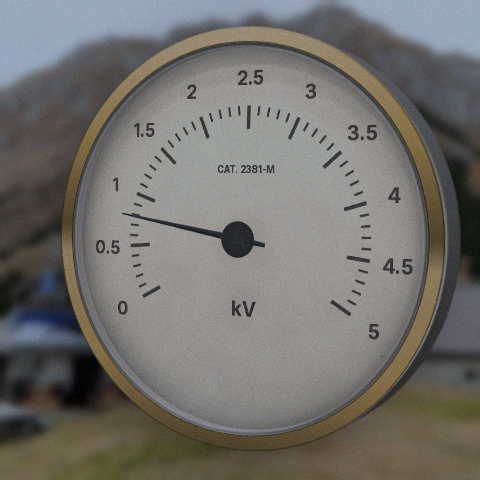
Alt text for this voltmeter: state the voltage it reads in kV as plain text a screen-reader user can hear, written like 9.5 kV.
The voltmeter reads 0.8 kV
